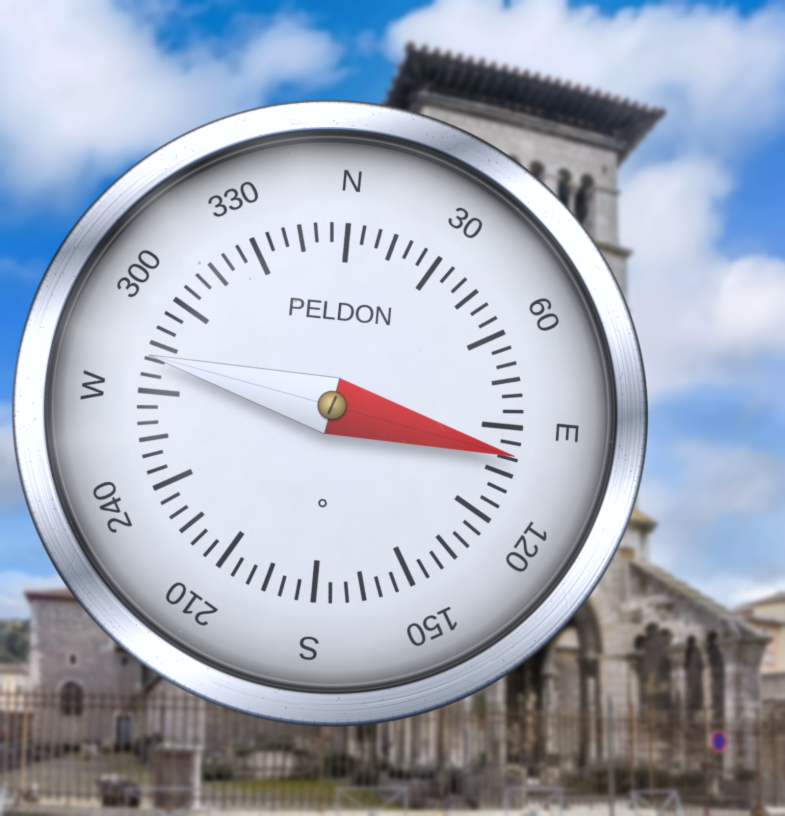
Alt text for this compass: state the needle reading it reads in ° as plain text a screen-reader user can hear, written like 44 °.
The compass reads 100 °
